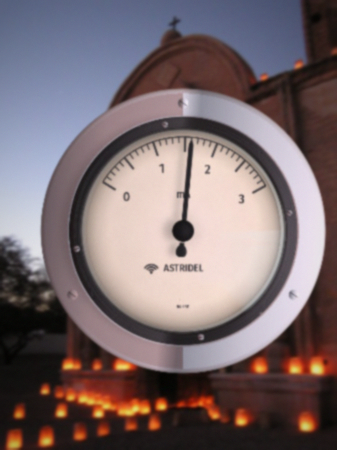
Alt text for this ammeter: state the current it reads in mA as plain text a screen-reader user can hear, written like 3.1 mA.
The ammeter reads 1.6 mA
